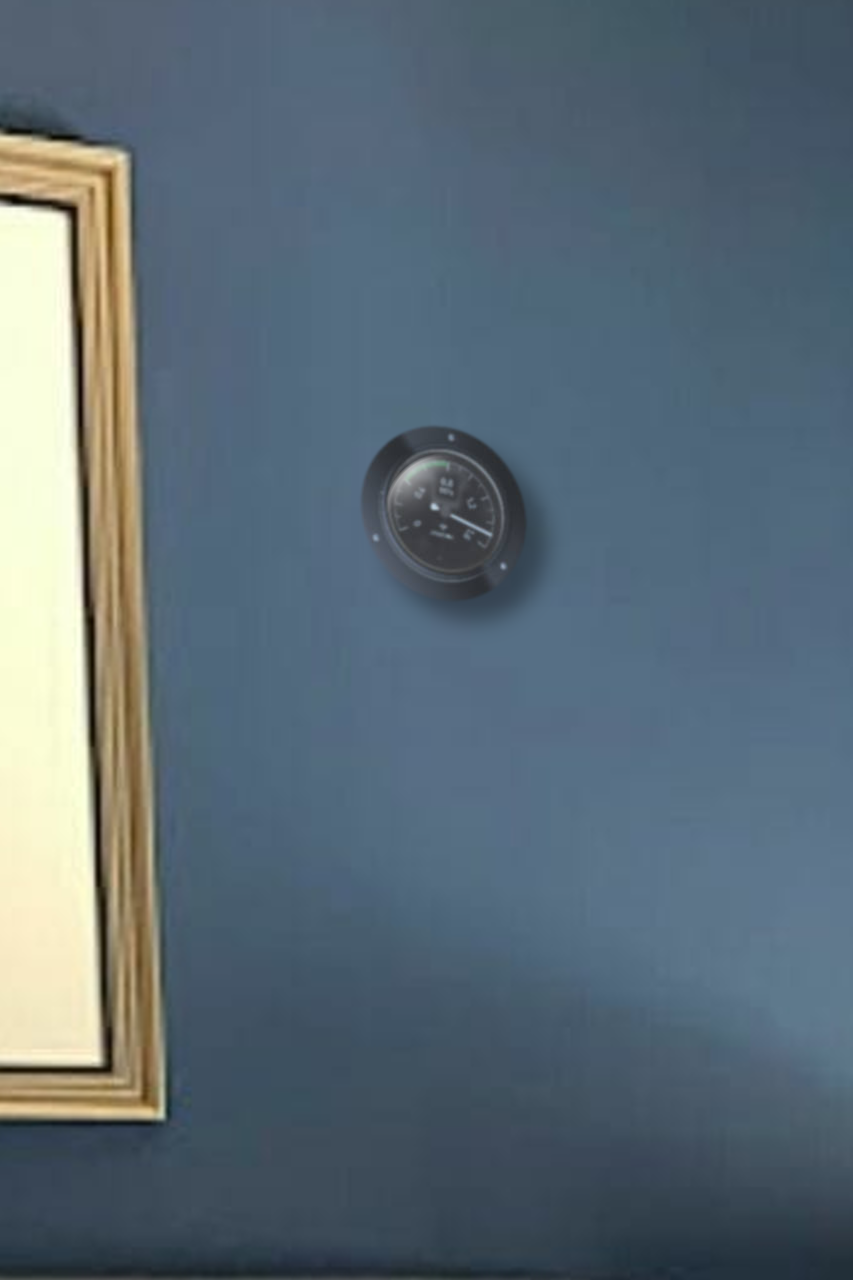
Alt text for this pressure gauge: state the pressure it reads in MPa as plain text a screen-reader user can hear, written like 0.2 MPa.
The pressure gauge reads 1.5 MPa
